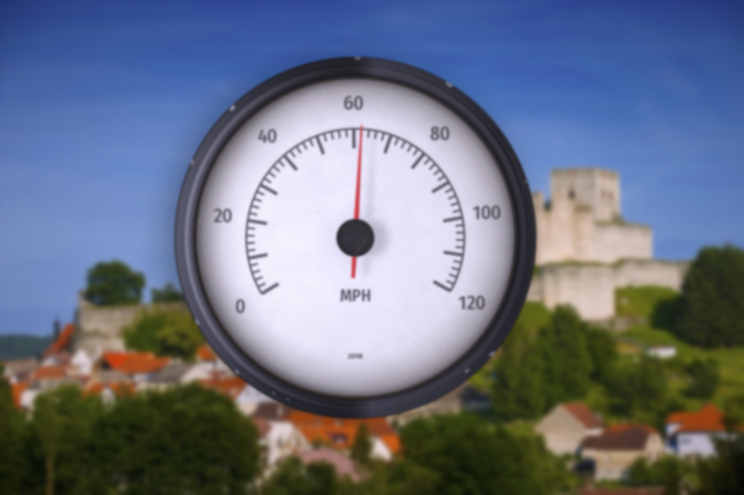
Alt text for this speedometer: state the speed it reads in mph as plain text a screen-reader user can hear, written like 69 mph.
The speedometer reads 62 mph
